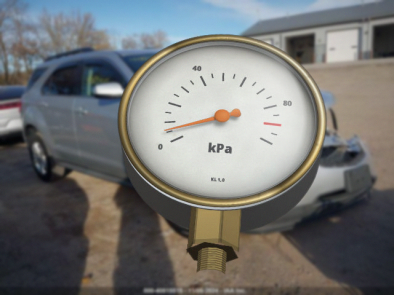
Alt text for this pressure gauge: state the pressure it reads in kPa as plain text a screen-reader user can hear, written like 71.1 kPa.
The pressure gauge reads 5 kPa
